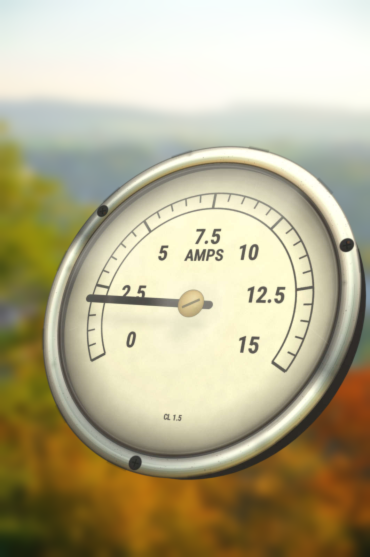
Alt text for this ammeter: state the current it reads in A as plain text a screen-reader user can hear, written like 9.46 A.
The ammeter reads 2 A
